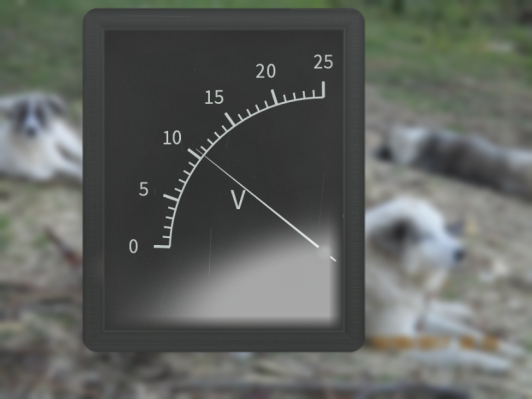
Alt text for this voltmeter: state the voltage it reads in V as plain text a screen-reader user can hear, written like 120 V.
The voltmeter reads 10.5 V
